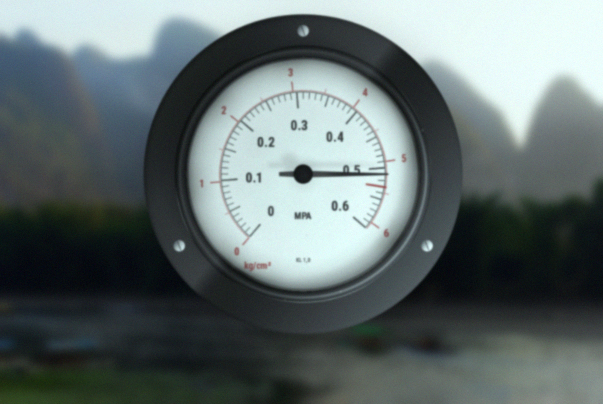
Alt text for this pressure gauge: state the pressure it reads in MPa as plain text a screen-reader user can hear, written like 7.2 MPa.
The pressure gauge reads 0.51 MPa
